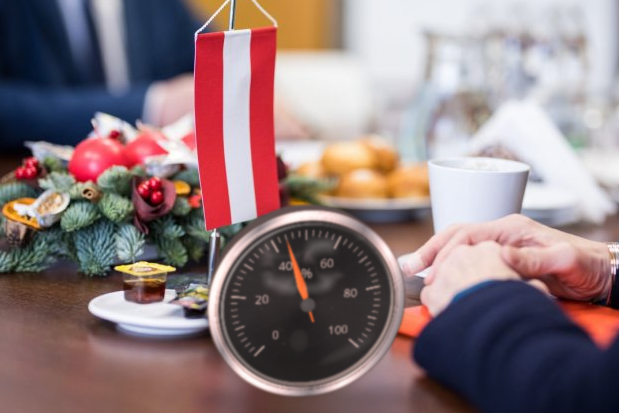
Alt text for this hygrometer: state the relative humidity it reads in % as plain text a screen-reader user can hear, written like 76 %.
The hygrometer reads 44 %
